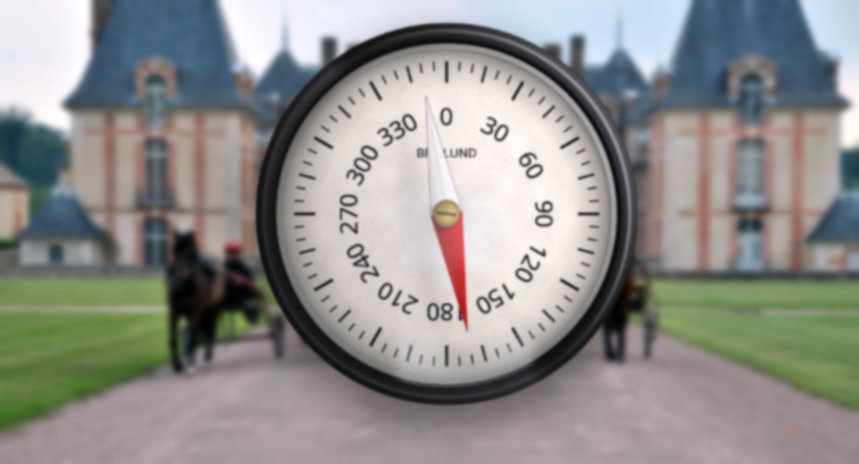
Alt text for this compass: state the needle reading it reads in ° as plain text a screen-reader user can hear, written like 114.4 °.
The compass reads 170 °
